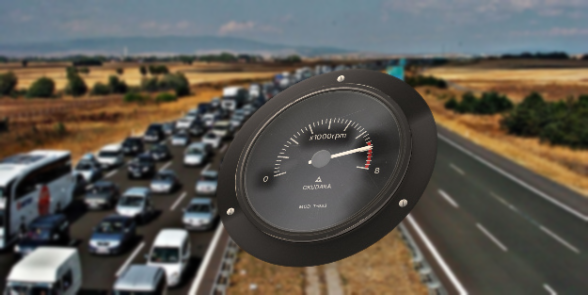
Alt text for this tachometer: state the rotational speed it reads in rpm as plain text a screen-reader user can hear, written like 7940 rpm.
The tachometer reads 7000 rpm
